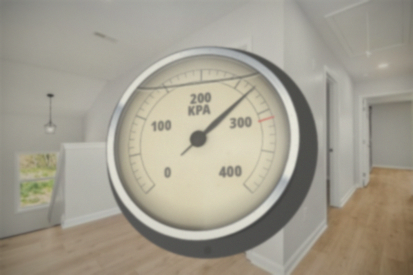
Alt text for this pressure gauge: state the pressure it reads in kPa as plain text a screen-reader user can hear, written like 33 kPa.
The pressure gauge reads 270 kPa
